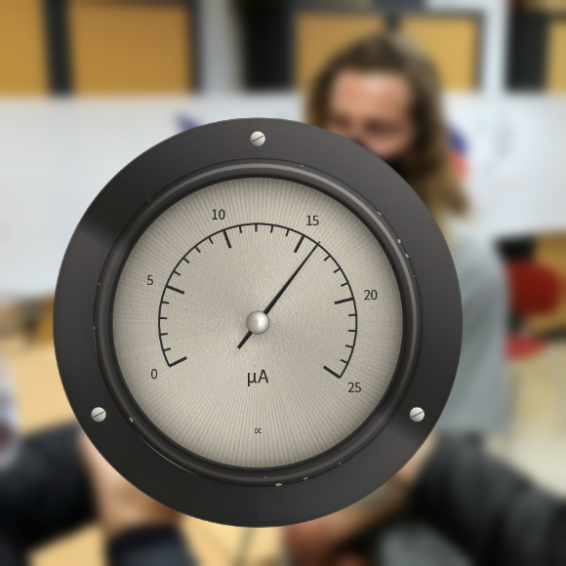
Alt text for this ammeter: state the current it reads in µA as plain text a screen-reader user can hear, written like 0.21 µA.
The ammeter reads 16 µA
